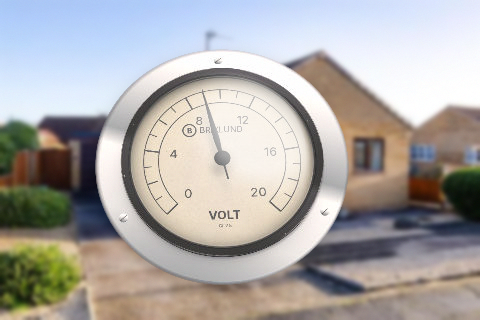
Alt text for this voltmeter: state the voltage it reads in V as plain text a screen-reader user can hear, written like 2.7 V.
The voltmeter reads 9 V
